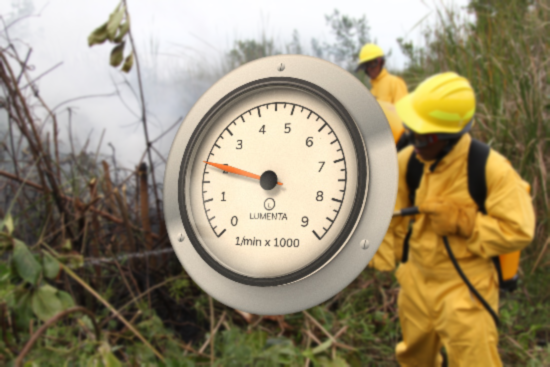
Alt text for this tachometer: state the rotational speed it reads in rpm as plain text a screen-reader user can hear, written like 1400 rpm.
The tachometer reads 2000 rpm
